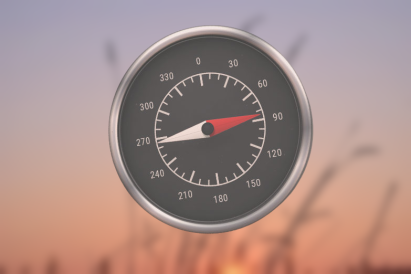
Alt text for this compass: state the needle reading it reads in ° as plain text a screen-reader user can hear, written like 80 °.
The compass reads 85 °
